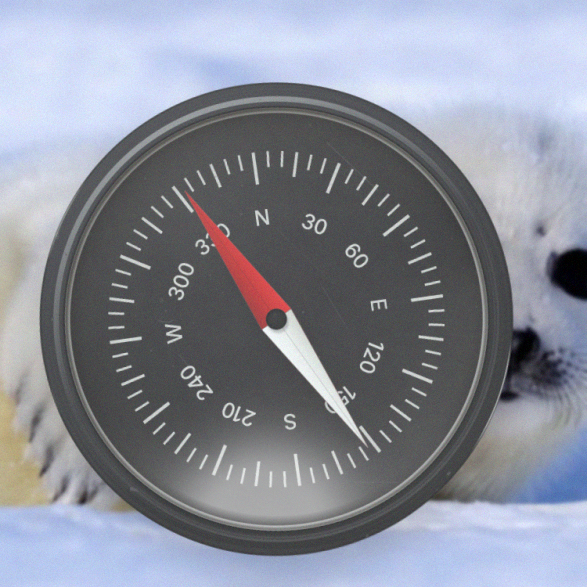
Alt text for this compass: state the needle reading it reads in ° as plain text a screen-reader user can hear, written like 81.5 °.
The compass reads 332.5 °
